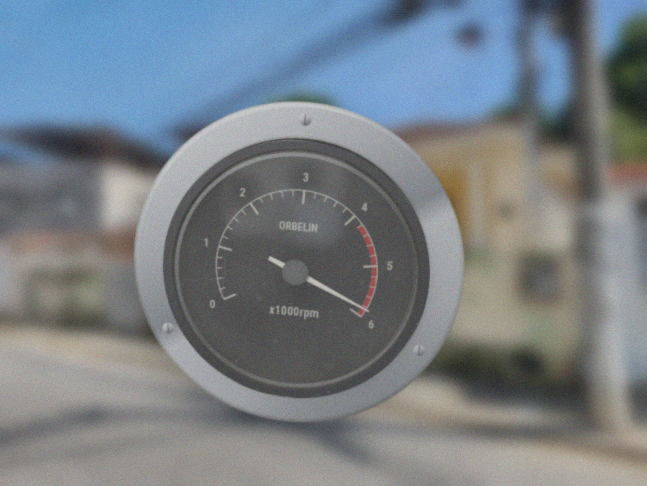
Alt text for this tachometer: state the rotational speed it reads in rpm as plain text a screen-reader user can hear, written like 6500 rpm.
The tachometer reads 5800 rpm
